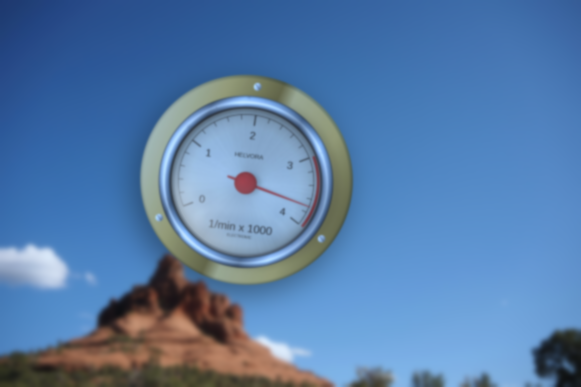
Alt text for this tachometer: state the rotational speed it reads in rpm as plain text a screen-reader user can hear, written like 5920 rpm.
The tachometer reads 3700 rpm
